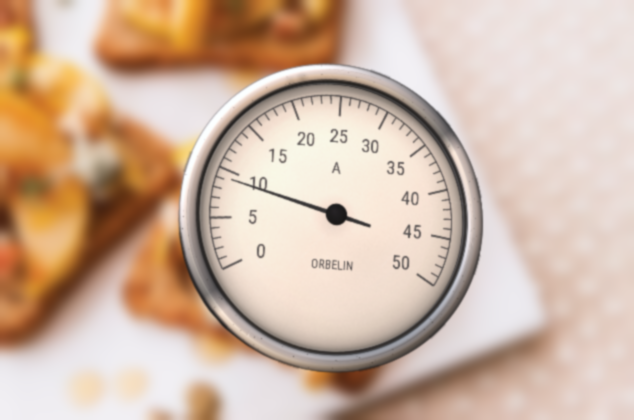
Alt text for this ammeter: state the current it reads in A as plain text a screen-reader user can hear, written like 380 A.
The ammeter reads 9 A
